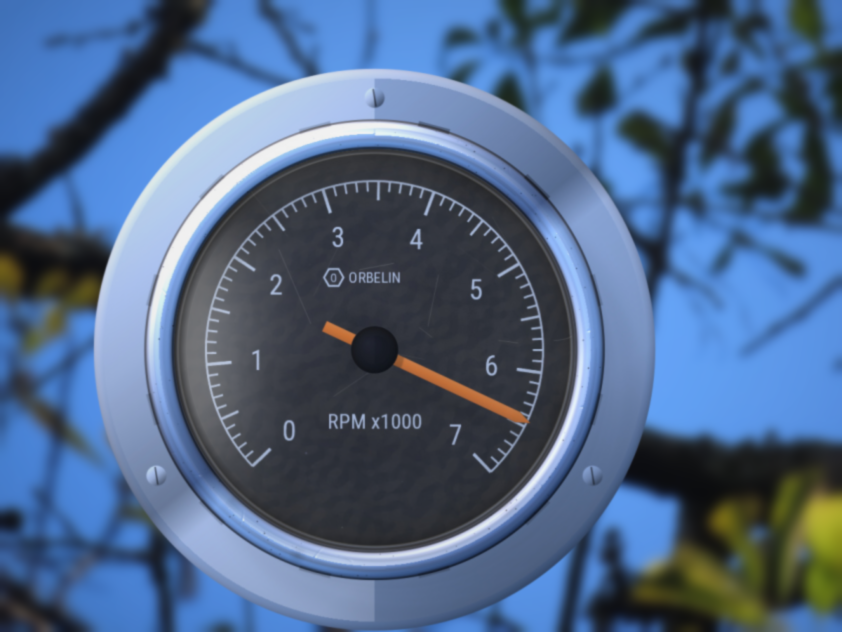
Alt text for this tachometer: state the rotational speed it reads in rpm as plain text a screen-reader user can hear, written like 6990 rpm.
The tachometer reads 6450 rpm
